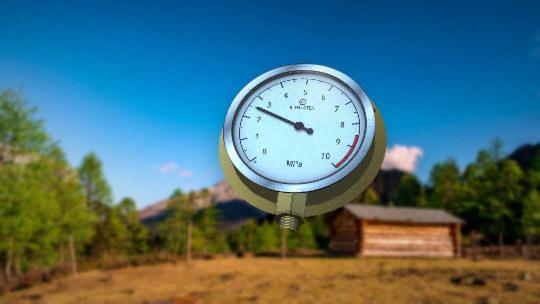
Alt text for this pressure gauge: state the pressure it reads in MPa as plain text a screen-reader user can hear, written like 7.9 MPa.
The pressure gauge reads 2.5 MPa
